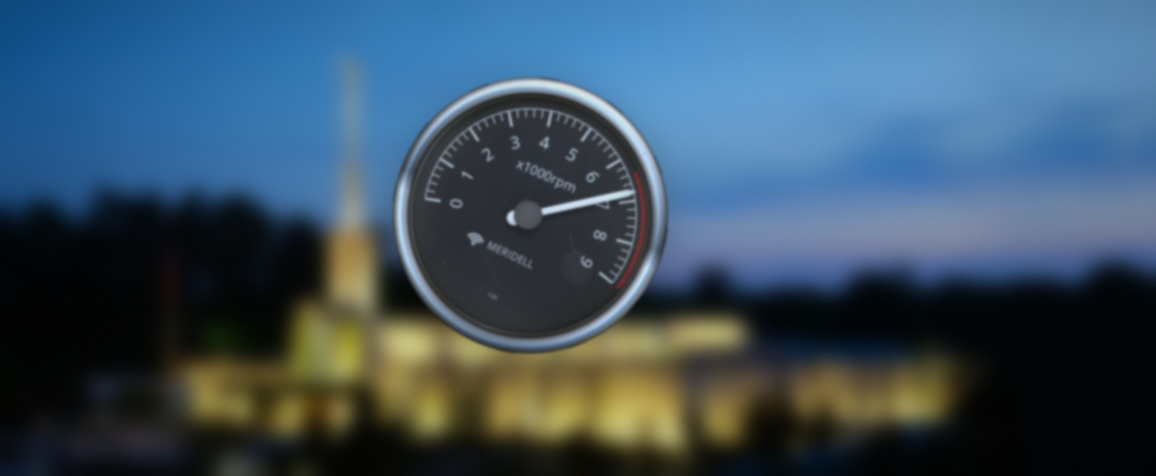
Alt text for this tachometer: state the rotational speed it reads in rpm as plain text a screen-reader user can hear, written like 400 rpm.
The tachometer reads 6800 rpm
